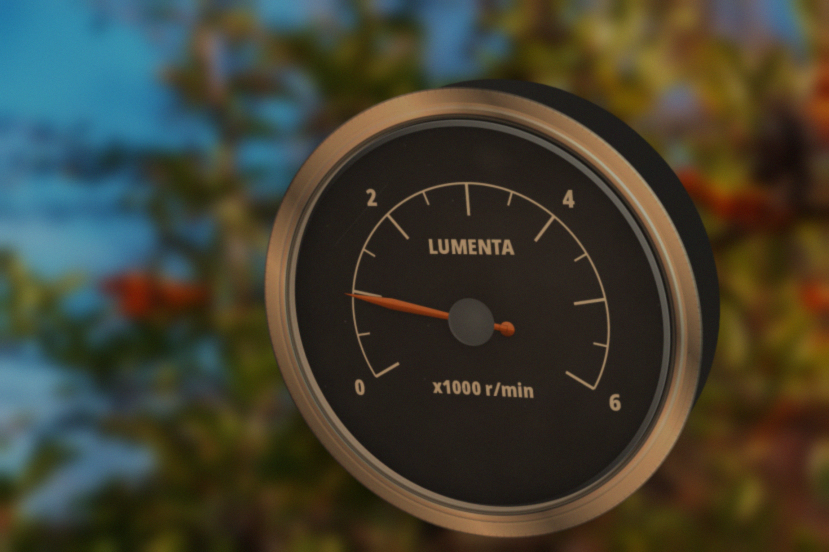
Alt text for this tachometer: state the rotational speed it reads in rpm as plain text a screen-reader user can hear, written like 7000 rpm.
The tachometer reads 1000 rpm
